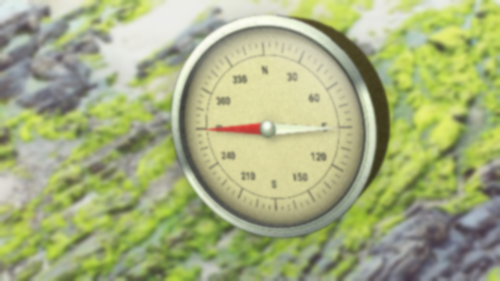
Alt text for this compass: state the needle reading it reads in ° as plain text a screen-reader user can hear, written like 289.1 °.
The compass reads 270 °
